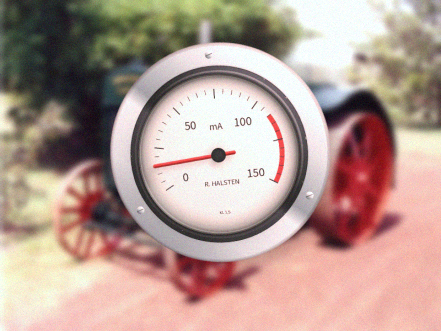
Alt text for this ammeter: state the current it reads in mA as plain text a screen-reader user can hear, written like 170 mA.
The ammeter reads 15 mA
